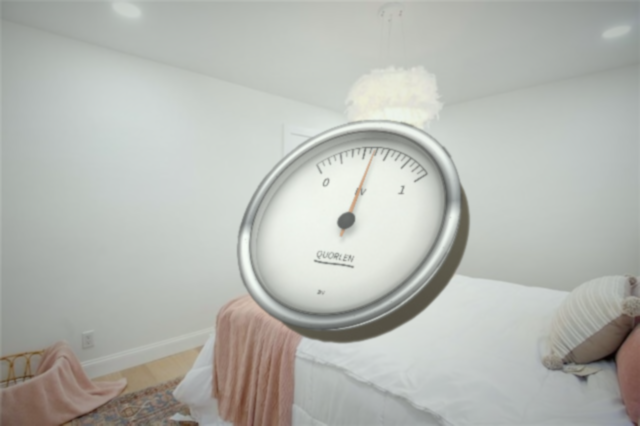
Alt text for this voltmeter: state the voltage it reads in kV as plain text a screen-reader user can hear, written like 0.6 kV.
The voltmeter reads 0.5 kV
